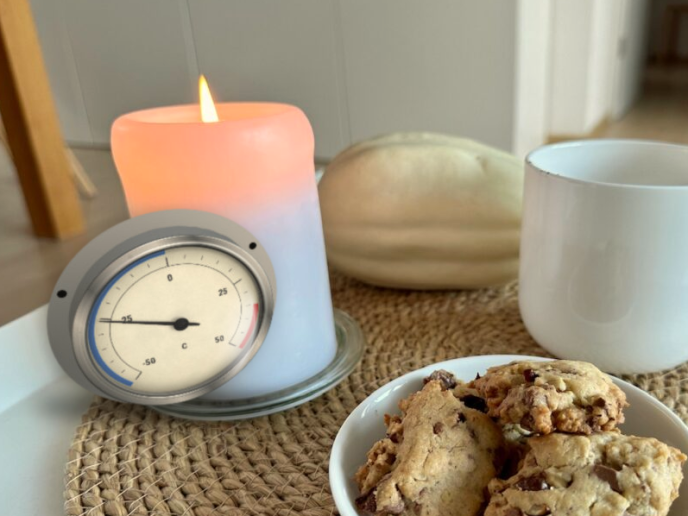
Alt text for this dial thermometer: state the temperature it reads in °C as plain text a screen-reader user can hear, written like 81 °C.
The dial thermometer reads -25 °C
